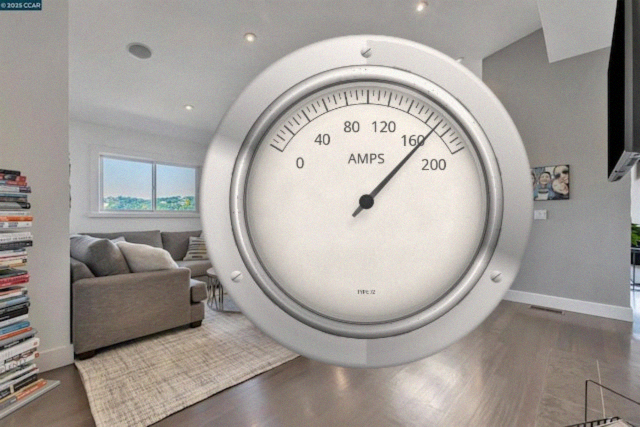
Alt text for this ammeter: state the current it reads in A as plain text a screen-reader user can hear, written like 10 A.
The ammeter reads 170 A
